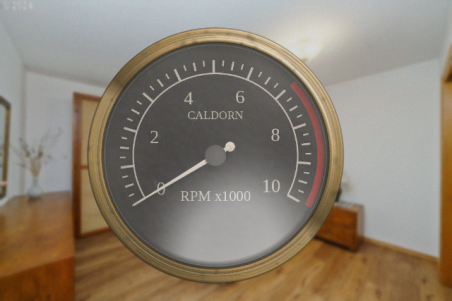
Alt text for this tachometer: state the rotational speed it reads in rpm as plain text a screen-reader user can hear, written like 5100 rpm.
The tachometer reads 0 rpm
